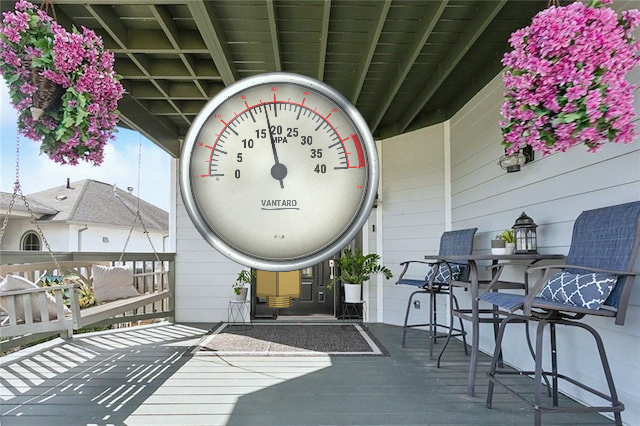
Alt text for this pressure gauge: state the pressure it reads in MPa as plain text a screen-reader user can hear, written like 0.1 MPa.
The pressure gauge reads 18 MPa
